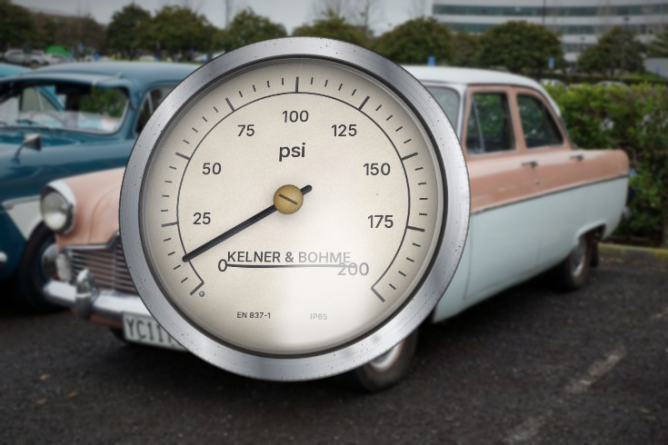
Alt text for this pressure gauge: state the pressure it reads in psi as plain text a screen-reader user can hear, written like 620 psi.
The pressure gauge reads 10 psi
